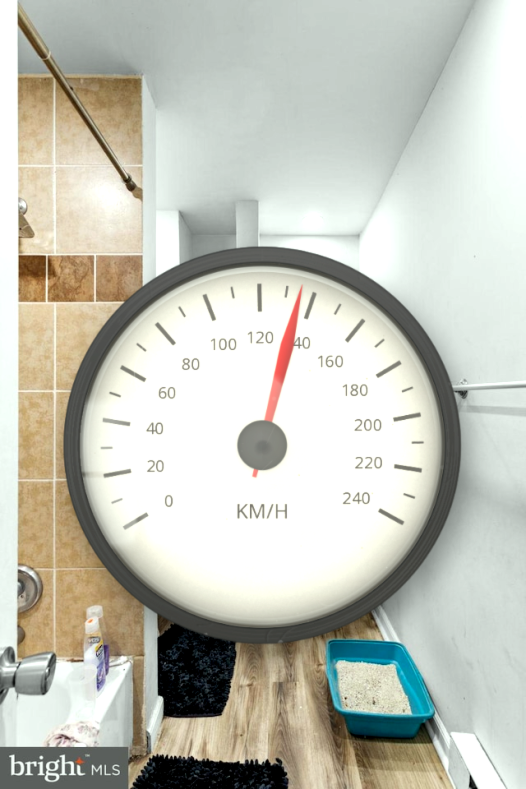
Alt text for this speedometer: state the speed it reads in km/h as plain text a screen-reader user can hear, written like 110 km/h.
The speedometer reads 135 km/h
